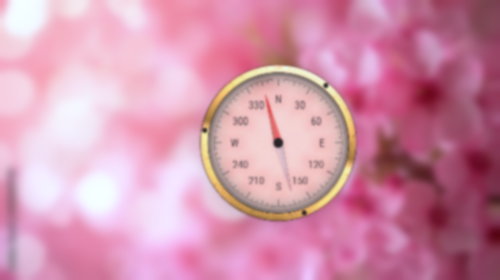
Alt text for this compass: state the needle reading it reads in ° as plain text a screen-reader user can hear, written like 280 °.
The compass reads 345 °
